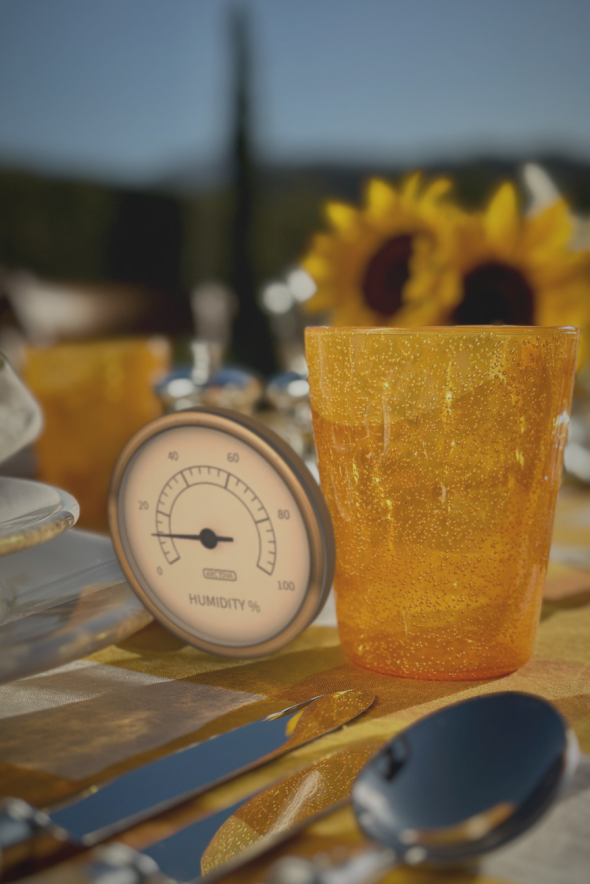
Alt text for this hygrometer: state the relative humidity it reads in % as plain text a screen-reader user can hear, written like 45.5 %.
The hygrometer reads 12 %
